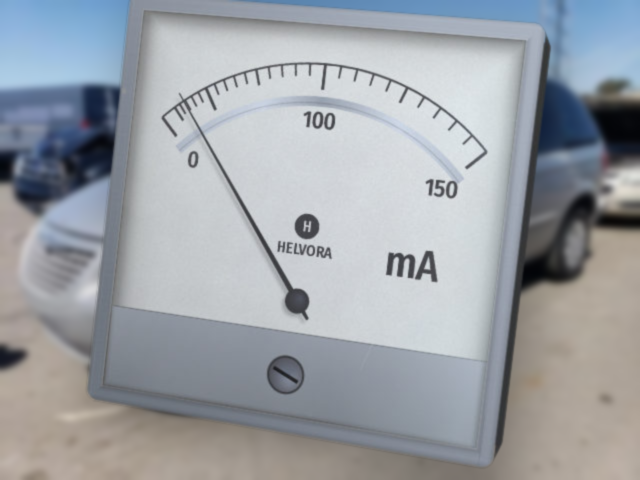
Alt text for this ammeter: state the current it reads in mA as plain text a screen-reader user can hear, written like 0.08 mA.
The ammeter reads 35 mA
